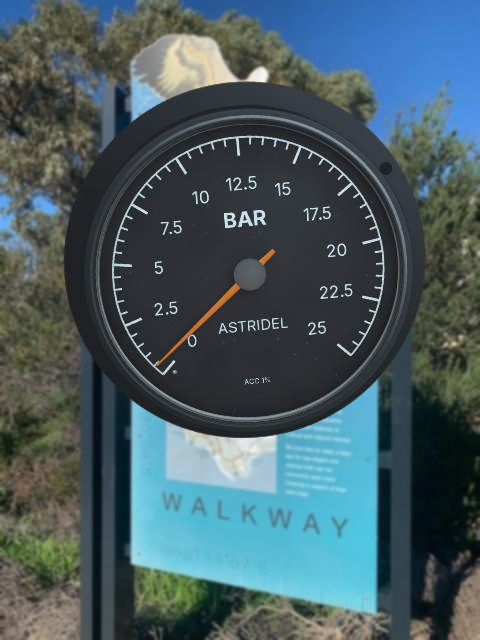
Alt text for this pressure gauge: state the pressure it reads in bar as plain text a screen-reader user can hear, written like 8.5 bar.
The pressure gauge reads 0.5 bar
